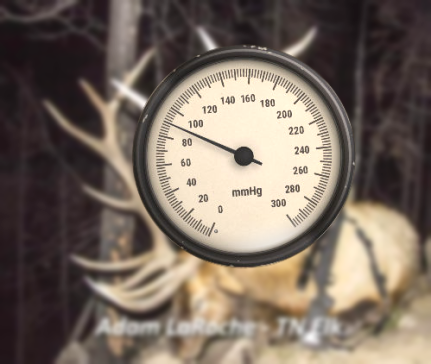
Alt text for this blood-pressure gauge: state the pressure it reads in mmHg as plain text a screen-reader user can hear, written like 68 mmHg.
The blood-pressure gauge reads 90 mmHg
